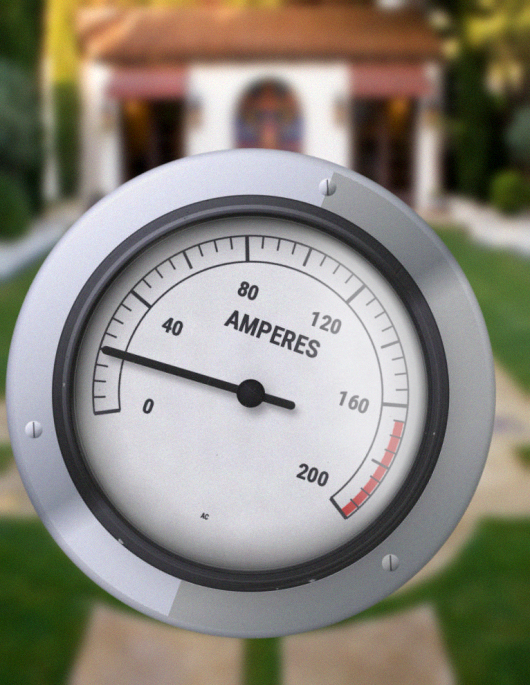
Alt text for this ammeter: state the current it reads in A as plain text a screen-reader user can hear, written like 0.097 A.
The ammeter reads 20 A
